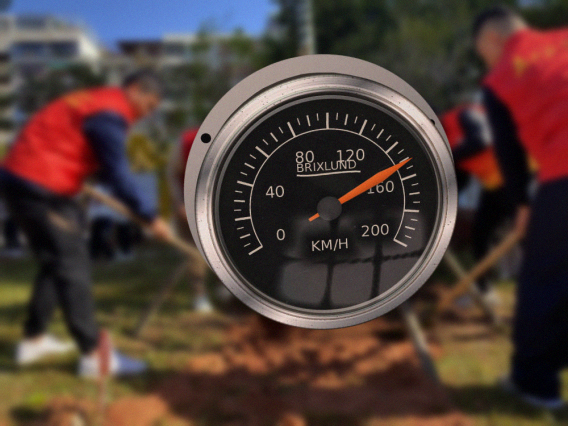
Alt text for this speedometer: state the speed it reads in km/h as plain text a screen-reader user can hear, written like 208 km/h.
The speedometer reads 150 km/h
